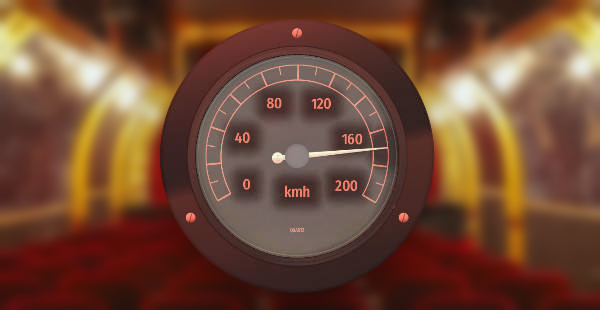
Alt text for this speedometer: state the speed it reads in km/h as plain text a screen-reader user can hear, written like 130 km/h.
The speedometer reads 170 km/h
